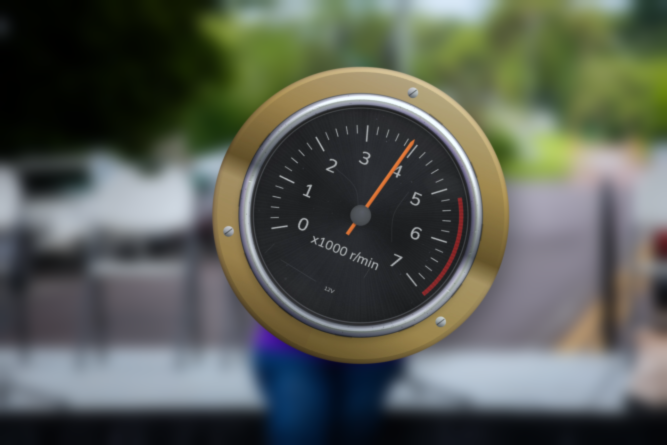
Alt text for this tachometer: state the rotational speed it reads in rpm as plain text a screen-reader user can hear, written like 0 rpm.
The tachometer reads 3900 rpm
